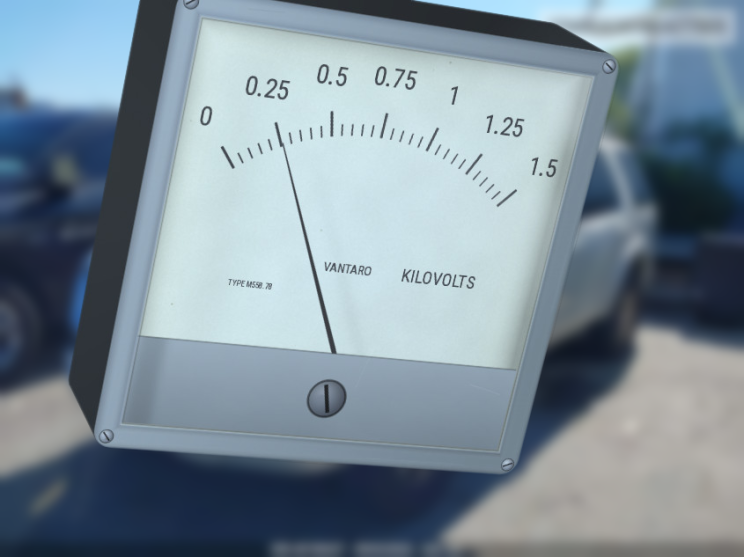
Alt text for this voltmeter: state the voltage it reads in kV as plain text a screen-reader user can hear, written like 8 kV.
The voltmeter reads 0.25 kV
